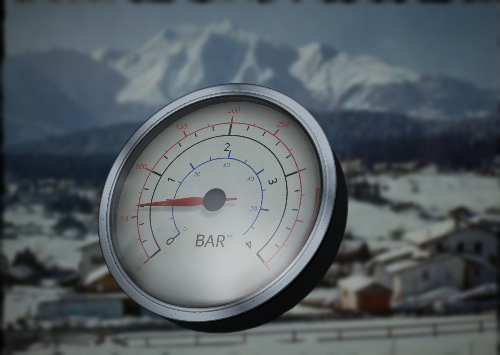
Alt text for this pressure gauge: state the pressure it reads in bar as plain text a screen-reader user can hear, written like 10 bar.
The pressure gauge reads 0.6 bar
